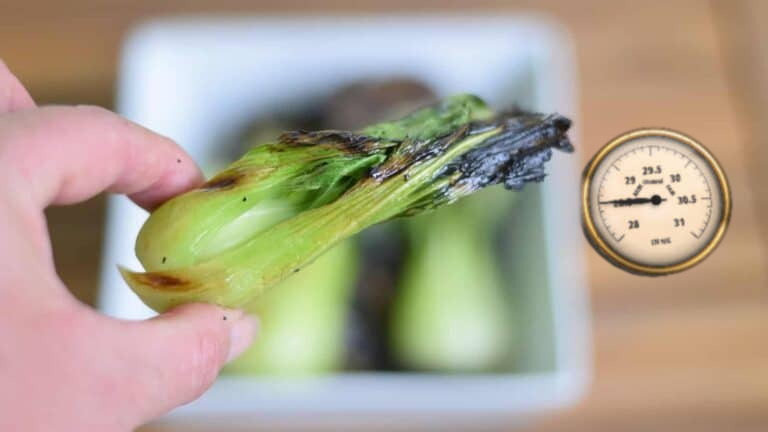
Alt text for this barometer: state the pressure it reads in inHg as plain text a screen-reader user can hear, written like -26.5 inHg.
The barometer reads 28.5 inHg
